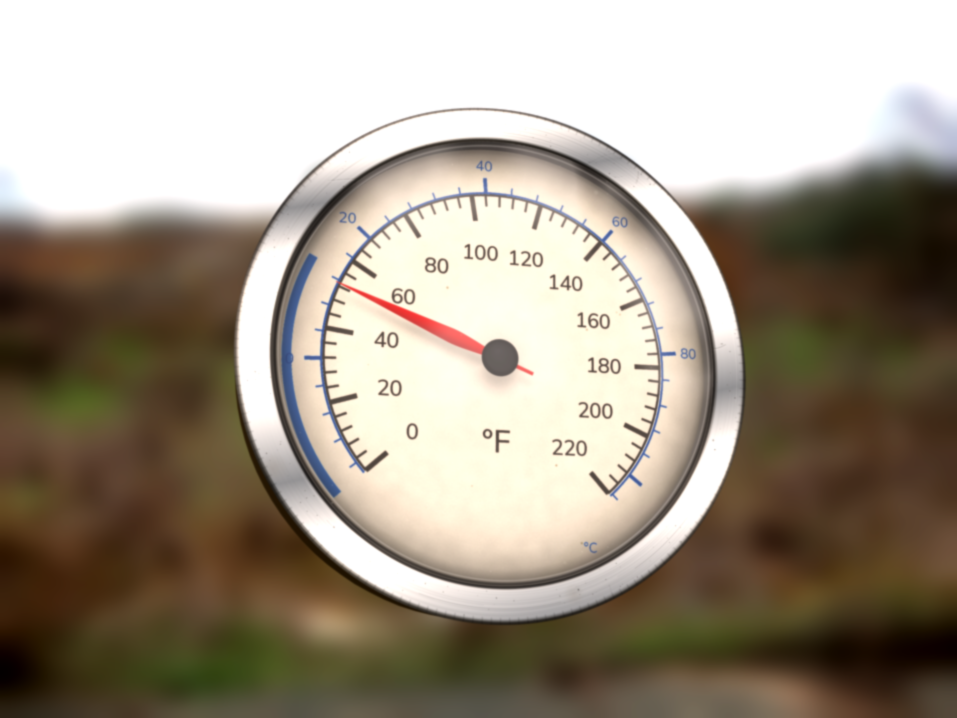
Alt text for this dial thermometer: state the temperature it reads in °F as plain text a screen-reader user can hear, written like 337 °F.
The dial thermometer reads 52 °F
